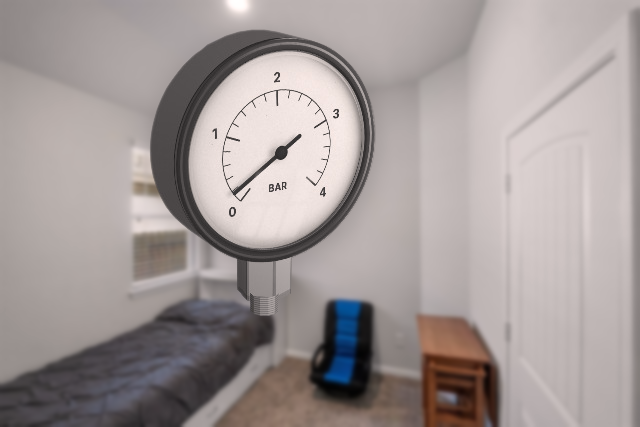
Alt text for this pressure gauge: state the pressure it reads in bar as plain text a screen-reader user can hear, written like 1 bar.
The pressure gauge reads 0.2 bar
